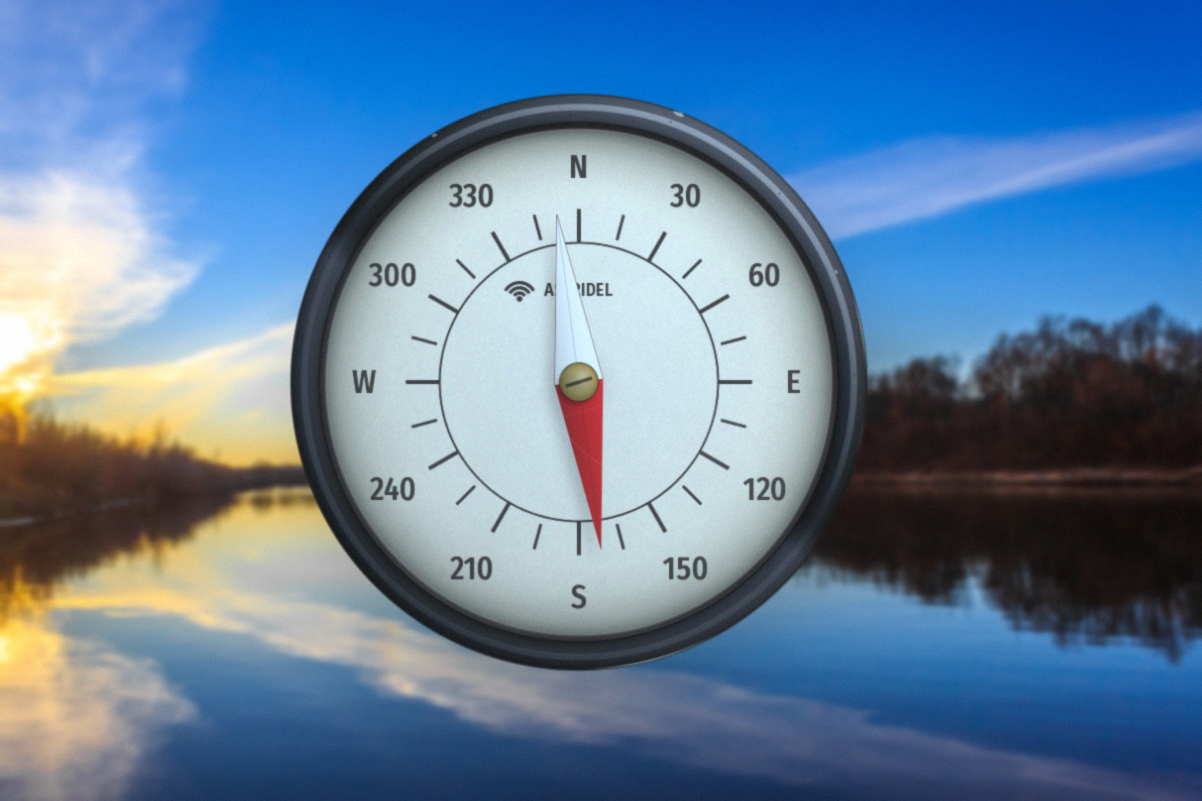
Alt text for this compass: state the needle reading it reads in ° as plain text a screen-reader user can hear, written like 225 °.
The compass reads 172.5 °
